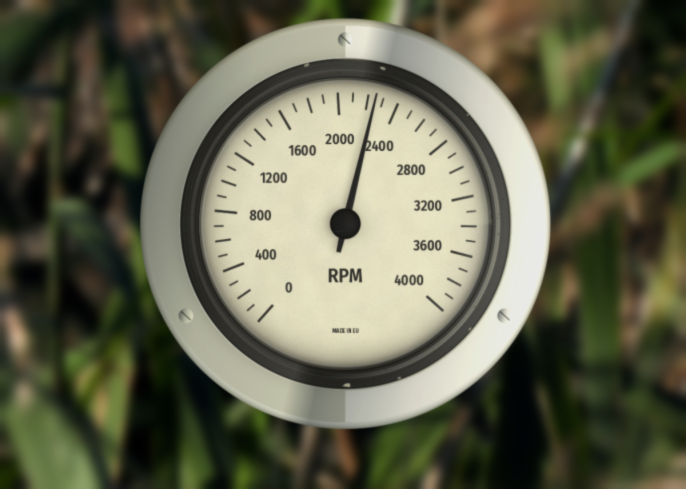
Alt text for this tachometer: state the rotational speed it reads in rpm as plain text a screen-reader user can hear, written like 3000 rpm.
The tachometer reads 2250 rpm
